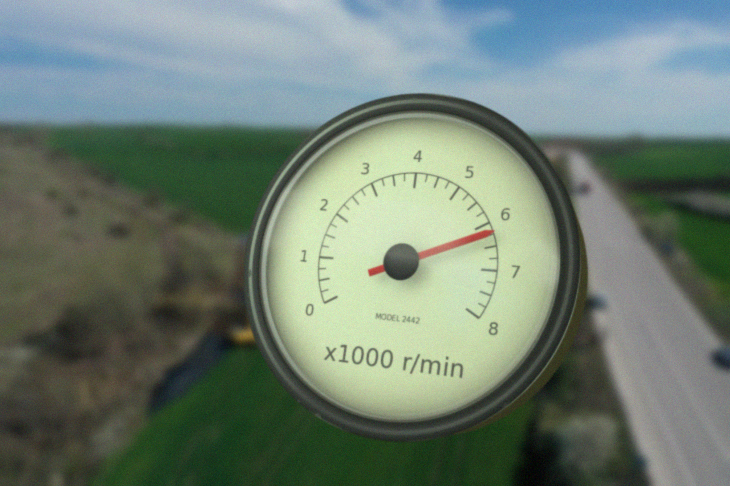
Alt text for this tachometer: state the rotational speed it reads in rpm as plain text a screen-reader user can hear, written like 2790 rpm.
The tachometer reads 6250 rpm
